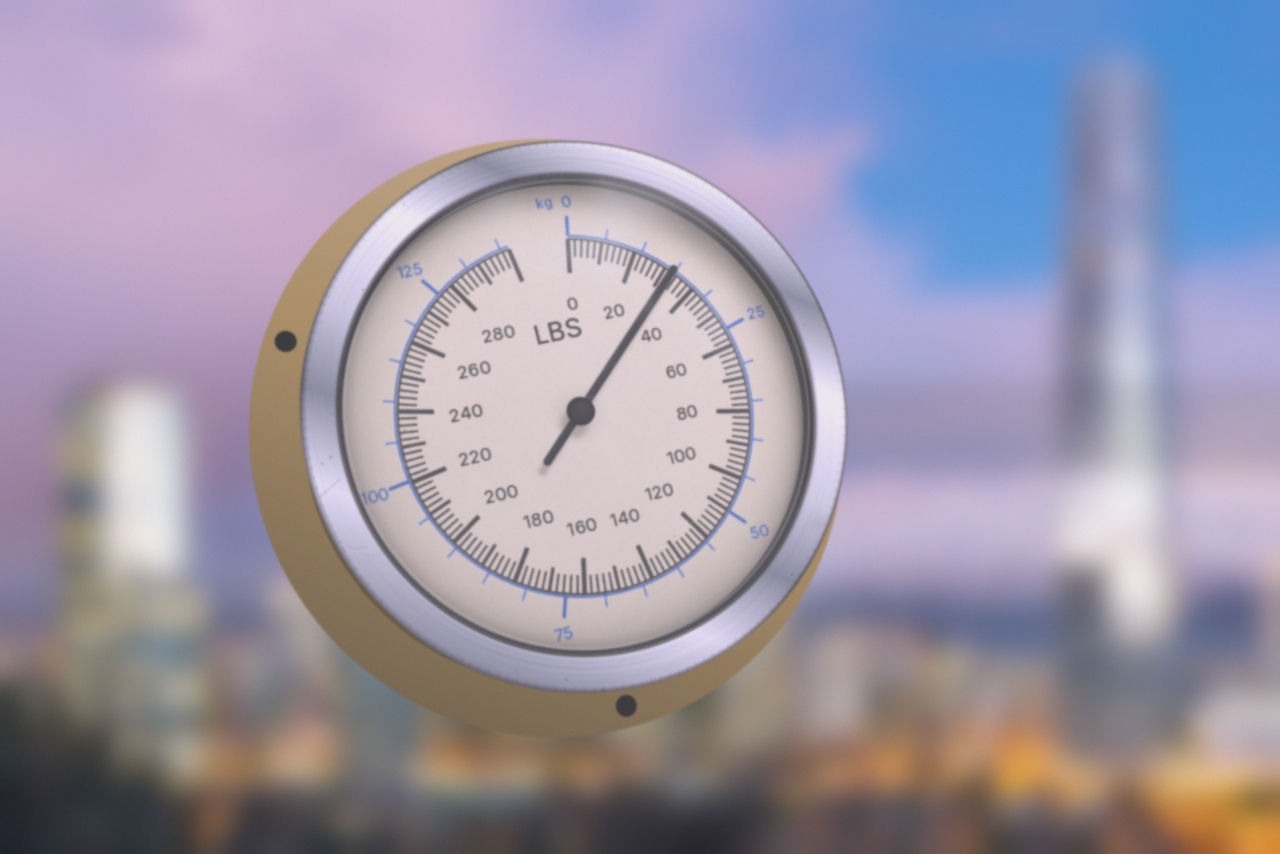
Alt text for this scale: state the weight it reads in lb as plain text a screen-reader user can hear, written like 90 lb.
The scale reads 32 lb
